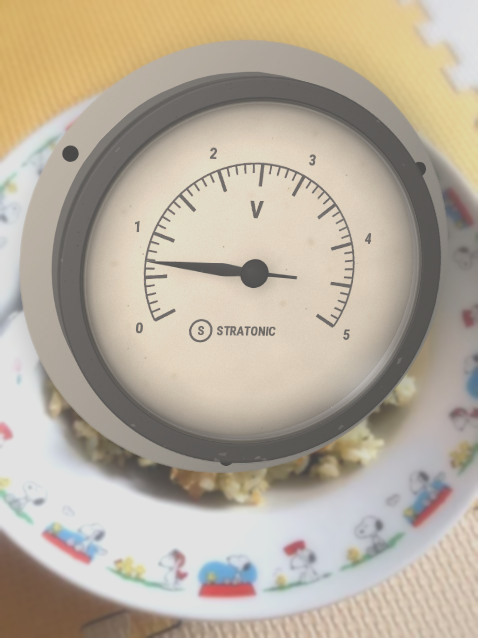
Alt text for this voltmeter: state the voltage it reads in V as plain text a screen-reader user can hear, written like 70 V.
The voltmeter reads 0.7 V
